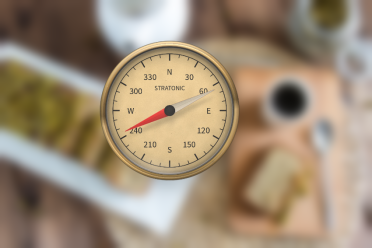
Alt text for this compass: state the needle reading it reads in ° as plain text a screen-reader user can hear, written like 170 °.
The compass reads 245 °
